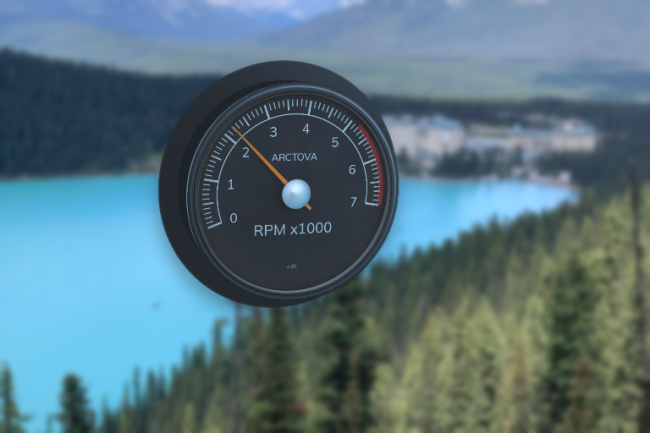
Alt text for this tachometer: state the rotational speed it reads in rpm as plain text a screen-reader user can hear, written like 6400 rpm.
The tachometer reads 2200 rpm
